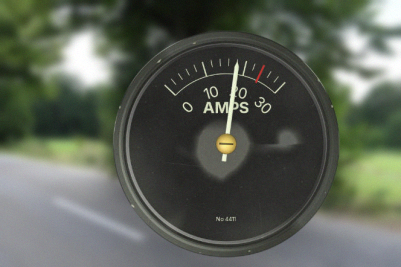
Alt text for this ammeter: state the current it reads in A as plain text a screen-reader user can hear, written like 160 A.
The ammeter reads 18 A
